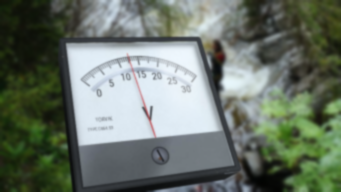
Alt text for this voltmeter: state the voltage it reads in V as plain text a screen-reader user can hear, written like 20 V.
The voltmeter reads 12.5 V
